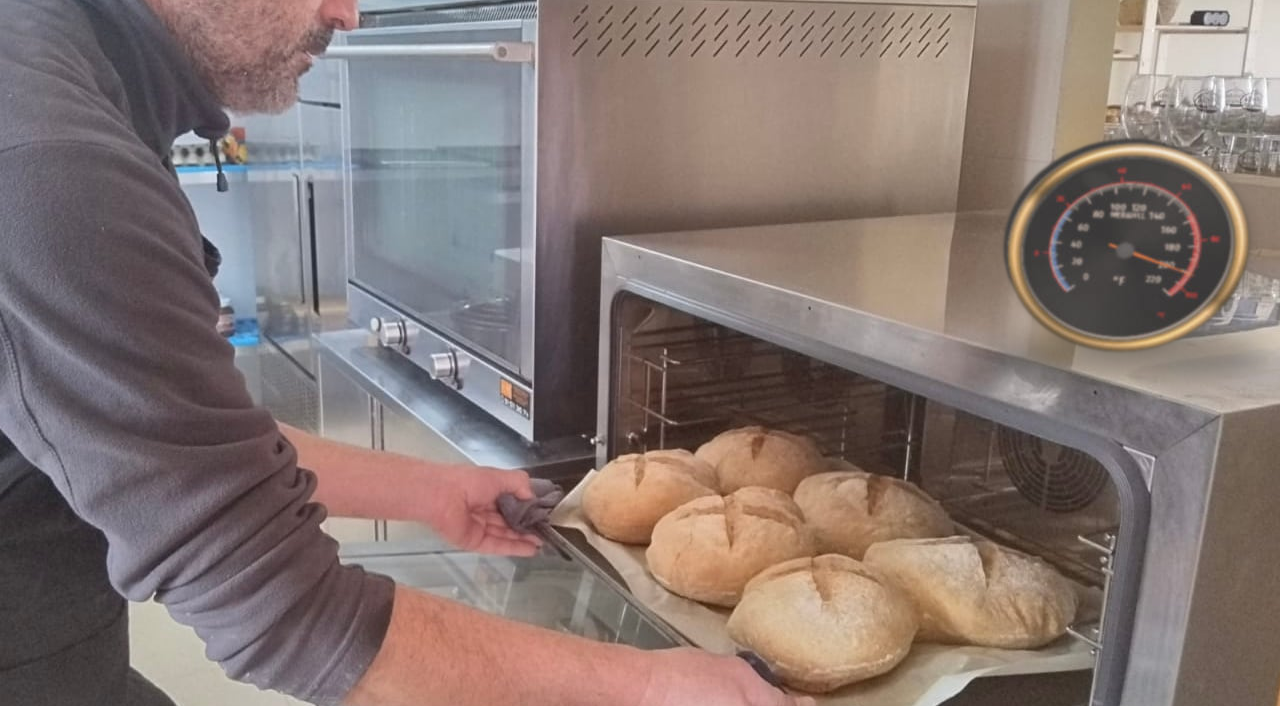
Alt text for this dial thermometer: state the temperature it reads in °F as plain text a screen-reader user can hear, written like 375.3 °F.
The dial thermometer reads 200 °F
